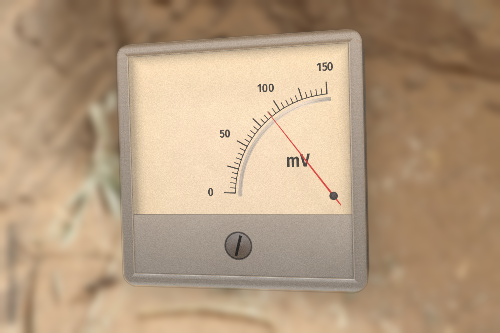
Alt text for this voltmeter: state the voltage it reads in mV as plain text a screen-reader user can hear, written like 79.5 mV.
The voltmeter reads 90 mV
